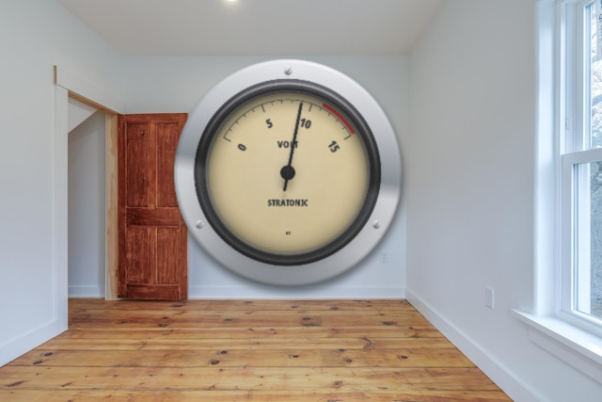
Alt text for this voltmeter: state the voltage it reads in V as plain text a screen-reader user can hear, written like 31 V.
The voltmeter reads 9 V
